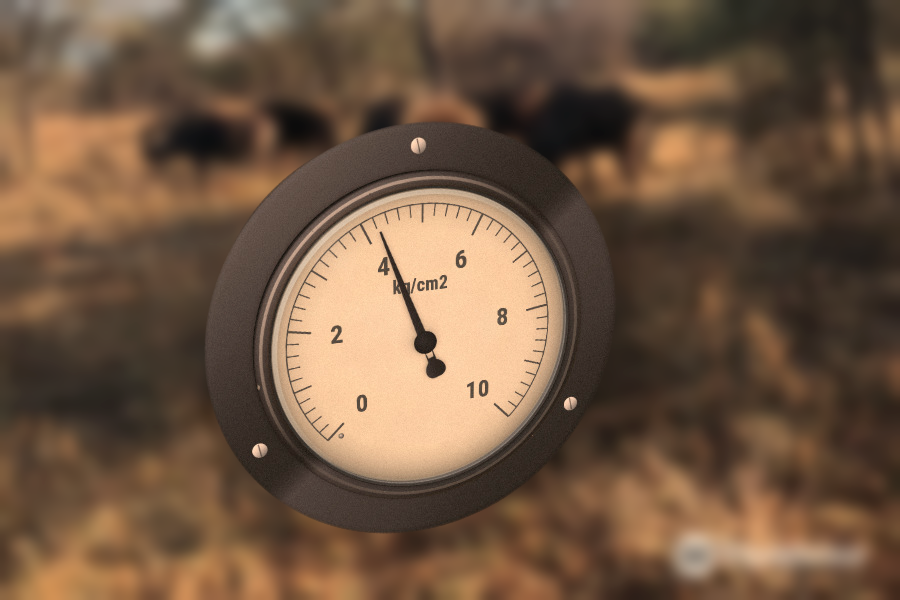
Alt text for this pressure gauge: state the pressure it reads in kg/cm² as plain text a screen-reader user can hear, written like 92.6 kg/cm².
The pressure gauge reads 4.2 kg/cm²
